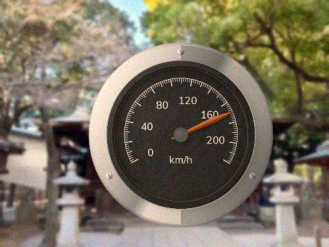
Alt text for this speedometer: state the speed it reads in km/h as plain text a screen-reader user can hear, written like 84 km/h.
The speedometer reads 170 km/h
